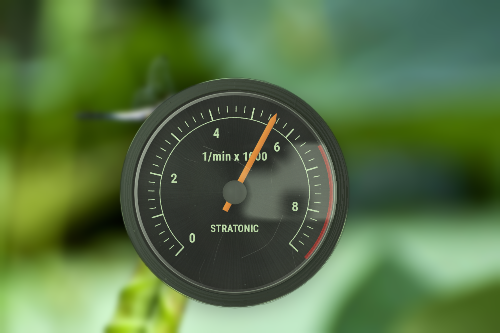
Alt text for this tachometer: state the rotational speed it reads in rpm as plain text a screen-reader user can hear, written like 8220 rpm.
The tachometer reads 5500 rpm
